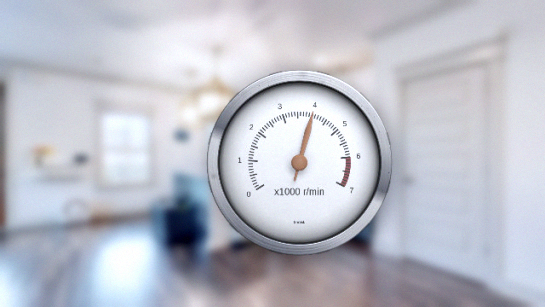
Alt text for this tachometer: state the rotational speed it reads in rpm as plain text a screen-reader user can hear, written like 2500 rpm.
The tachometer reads 4000 rpm
